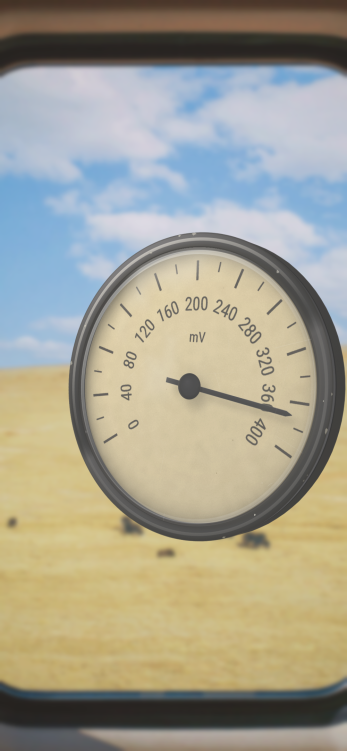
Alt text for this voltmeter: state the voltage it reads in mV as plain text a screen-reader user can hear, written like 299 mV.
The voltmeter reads 370 mV
